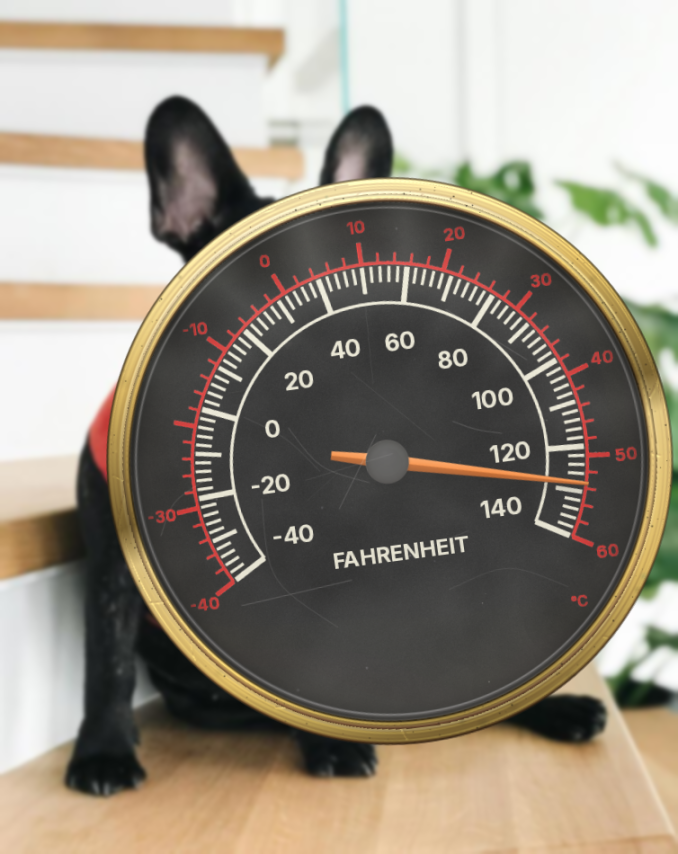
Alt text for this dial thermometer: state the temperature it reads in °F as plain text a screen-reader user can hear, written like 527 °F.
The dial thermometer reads 128 °F
